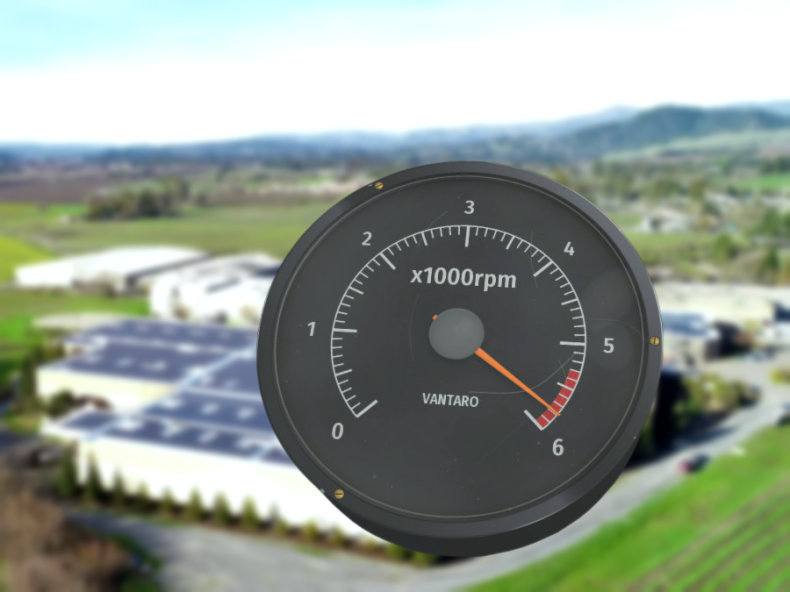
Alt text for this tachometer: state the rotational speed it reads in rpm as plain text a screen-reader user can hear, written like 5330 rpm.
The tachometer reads 5800 rpm
